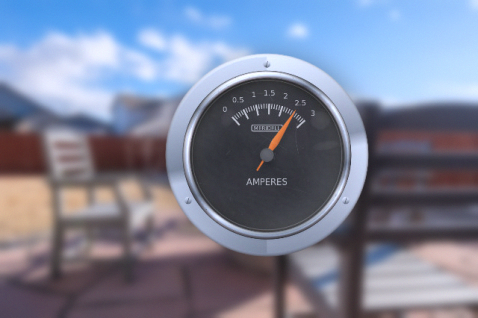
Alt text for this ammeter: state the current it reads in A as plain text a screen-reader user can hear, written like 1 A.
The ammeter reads 2.5 A
